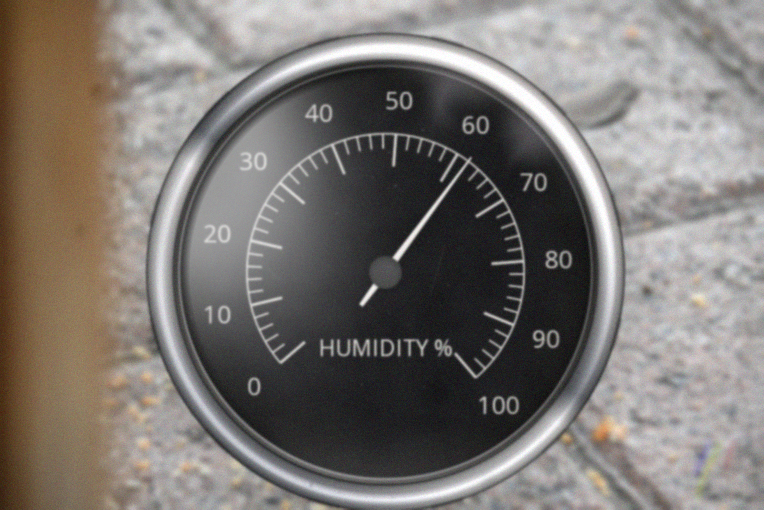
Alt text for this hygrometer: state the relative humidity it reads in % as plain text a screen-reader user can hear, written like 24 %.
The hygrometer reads 62 %
